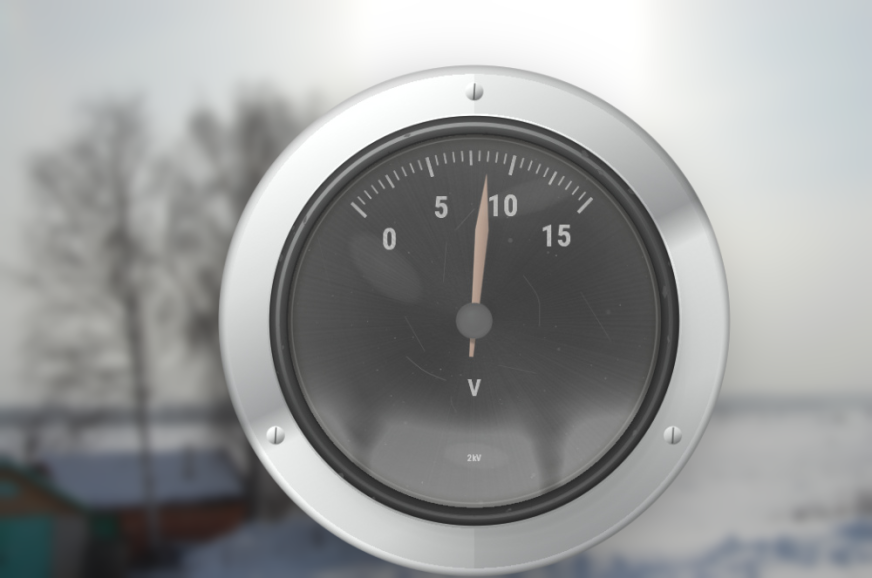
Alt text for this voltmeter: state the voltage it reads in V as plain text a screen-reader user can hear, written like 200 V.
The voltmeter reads 8.5 V
